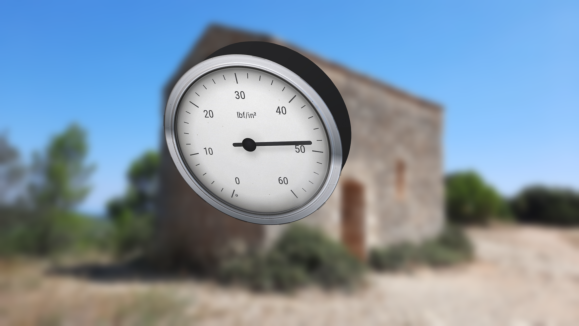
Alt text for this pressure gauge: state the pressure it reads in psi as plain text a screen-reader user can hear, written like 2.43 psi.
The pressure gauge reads 48 psi
